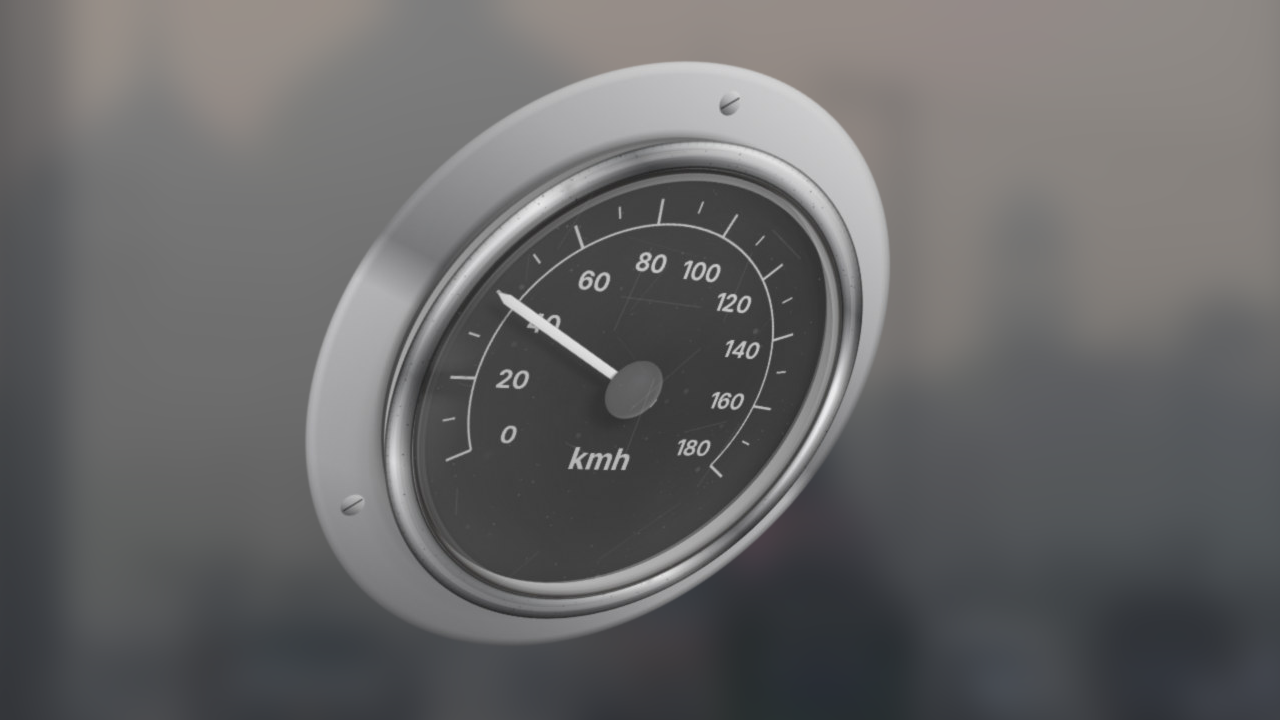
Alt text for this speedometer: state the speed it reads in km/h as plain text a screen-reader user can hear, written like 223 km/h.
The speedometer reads 40 km/h
